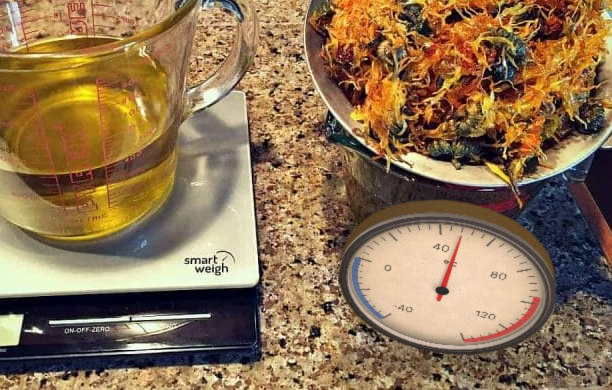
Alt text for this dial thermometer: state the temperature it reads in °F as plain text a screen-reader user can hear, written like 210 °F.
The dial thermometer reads 48 °F
